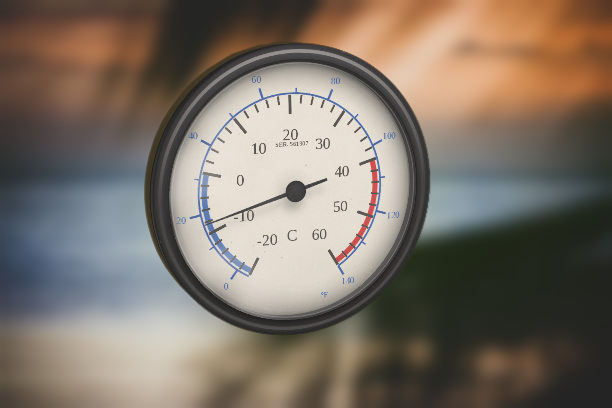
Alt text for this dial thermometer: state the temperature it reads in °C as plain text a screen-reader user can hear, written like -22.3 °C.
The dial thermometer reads -8 °C
